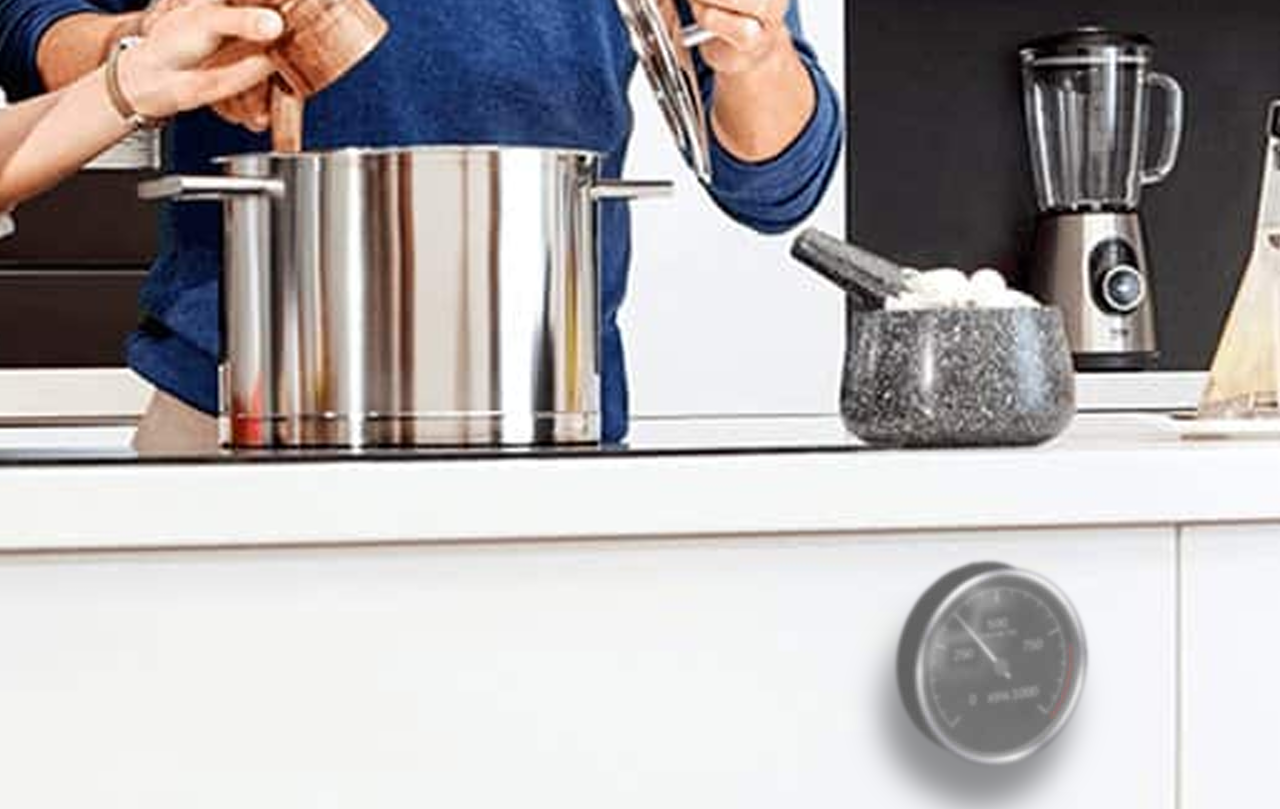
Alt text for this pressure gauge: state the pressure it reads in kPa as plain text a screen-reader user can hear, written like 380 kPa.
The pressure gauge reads 350 kPa
